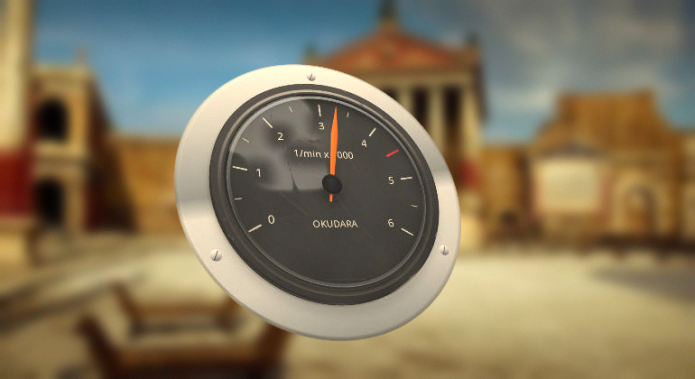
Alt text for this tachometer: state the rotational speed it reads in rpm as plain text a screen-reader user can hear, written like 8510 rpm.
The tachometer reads 3250 rpm
